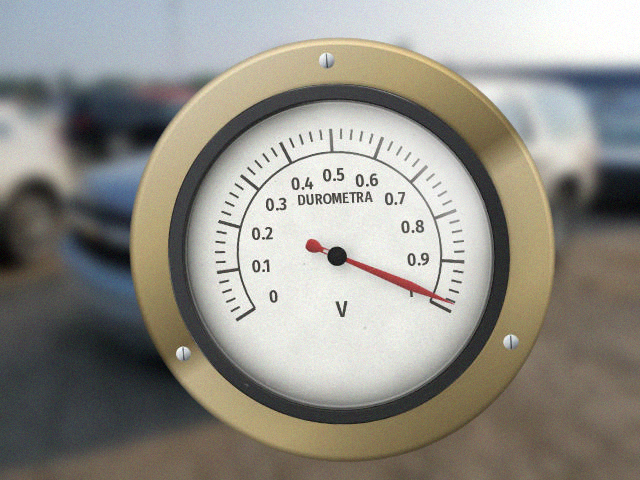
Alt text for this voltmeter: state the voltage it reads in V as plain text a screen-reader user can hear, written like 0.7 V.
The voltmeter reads 0.98 V
